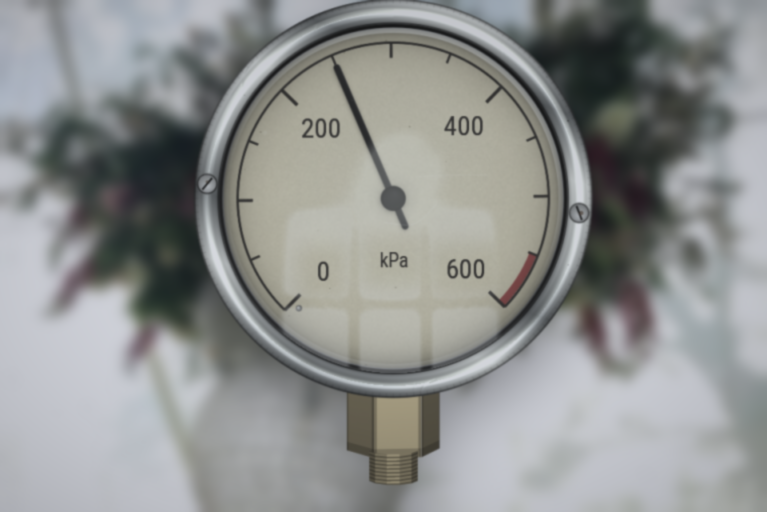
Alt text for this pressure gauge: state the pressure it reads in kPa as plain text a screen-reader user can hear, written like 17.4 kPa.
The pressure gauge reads 250 kPa
